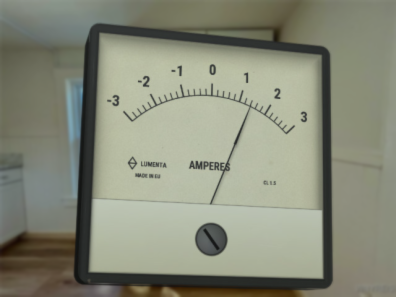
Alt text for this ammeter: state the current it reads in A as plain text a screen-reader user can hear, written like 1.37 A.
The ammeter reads 1.4 A
